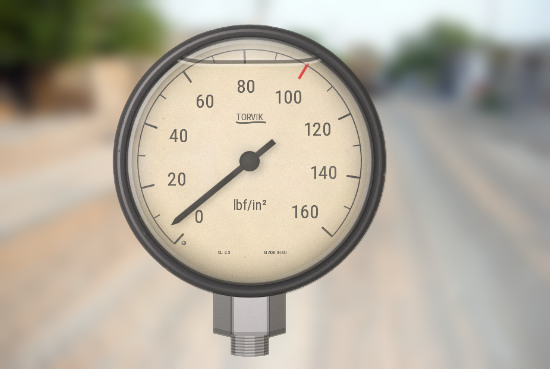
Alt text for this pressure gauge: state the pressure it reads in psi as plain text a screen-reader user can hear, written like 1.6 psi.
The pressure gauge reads 5 psi
